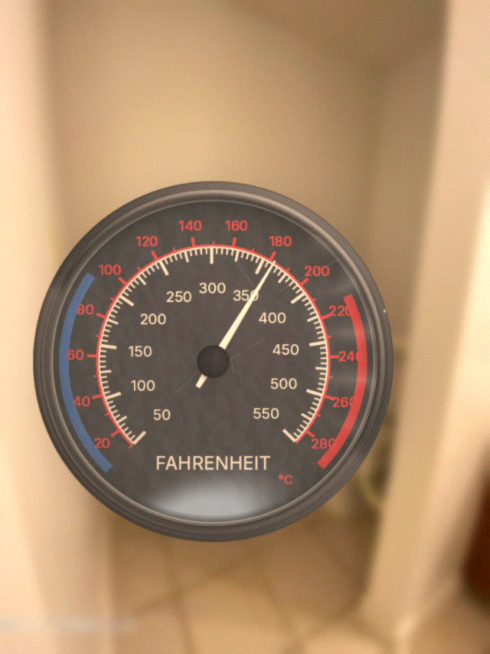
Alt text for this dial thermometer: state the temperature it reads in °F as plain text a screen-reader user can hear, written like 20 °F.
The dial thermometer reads 360 °F
